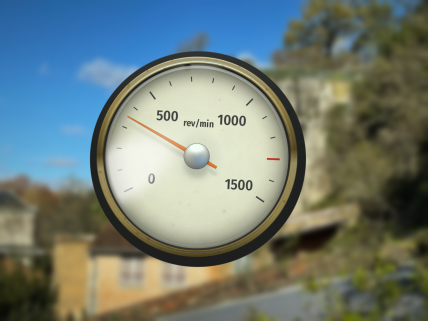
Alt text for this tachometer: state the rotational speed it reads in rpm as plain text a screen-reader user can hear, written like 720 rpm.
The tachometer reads 350 rpm
